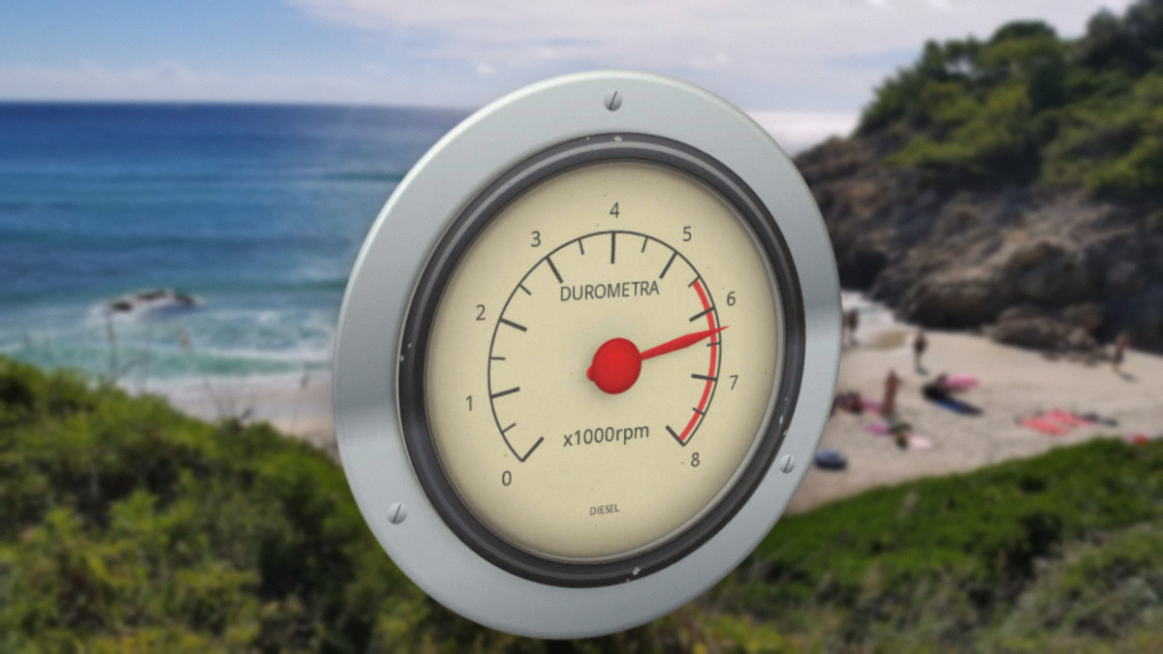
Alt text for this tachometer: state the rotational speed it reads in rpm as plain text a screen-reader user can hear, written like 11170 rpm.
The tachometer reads 6250 rpm
